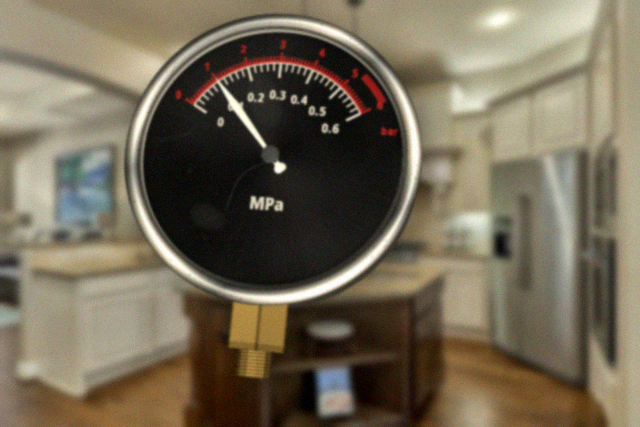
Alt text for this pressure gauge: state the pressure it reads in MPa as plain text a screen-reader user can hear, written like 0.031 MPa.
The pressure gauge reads 0.1 MPa
